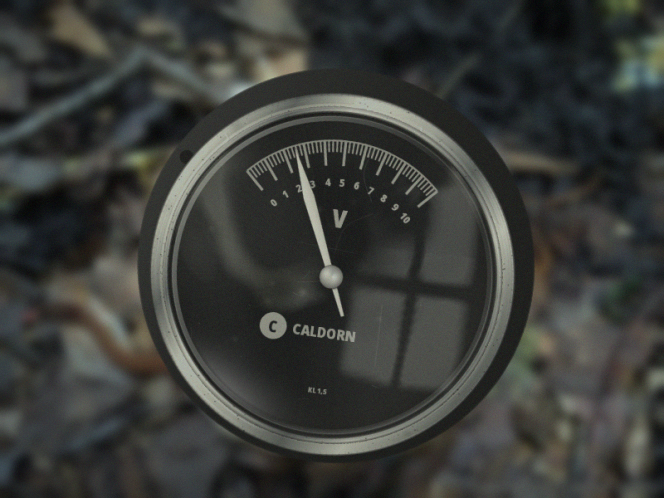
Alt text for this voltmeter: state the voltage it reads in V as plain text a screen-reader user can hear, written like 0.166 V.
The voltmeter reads 2.6 V
